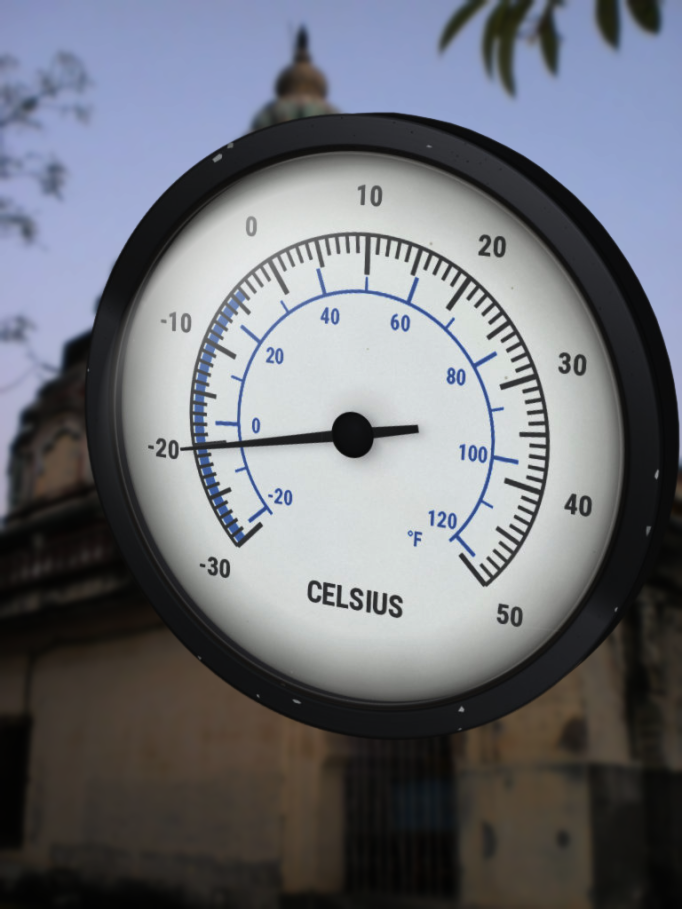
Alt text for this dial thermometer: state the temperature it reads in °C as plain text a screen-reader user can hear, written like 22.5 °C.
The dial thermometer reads -20 °C
